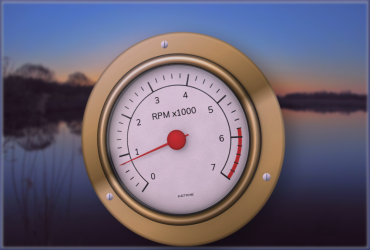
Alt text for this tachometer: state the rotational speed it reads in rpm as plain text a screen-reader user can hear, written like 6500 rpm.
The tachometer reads 800 rpm
